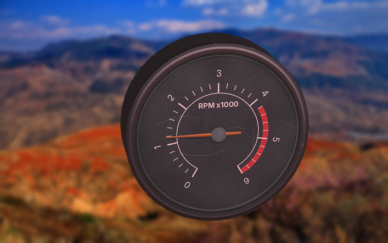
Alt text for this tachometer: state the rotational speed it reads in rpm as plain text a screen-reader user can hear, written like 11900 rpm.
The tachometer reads 1200 rpm
